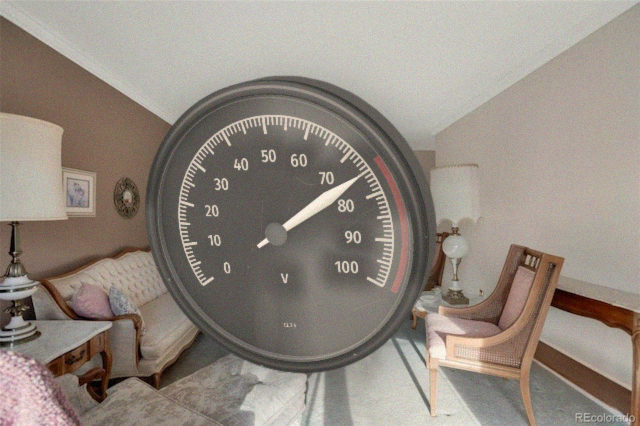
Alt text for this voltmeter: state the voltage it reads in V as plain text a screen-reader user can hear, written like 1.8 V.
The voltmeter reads 75 V
